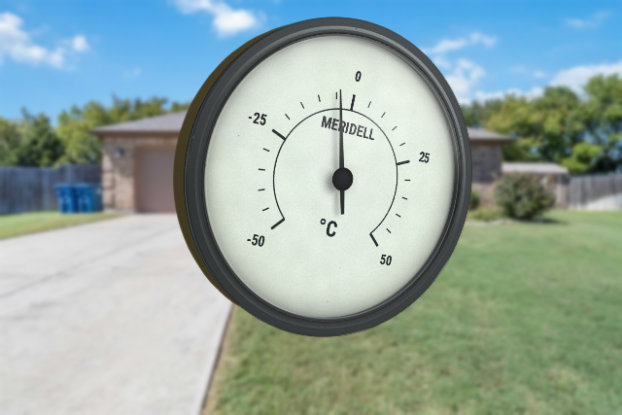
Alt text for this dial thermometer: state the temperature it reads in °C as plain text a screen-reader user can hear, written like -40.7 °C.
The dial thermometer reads -5 °C
